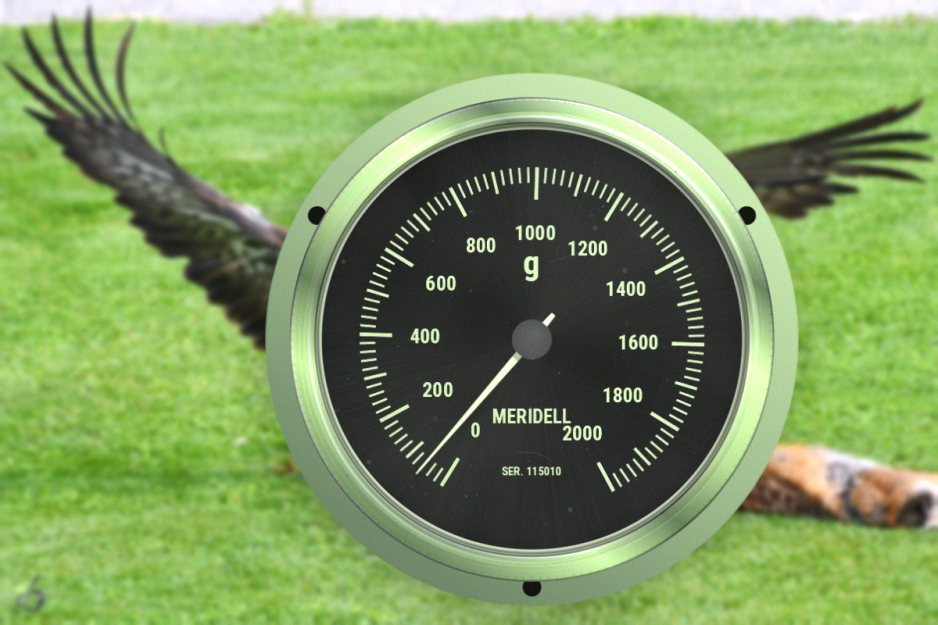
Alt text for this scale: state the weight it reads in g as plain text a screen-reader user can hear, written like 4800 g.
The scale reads 60 g
